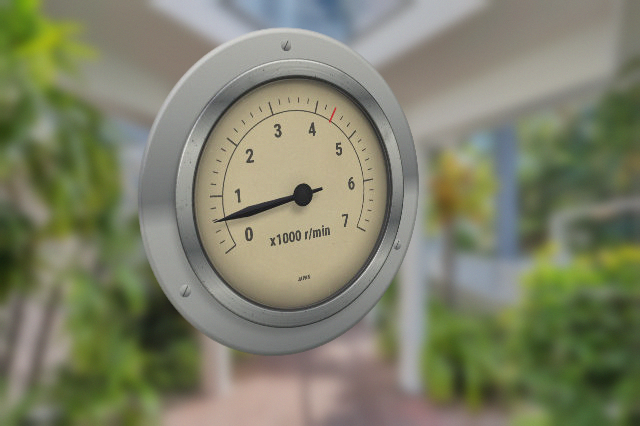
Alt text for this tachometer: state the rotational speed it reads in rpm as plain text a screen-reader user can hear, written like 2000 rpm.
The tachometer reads 600 rpm
